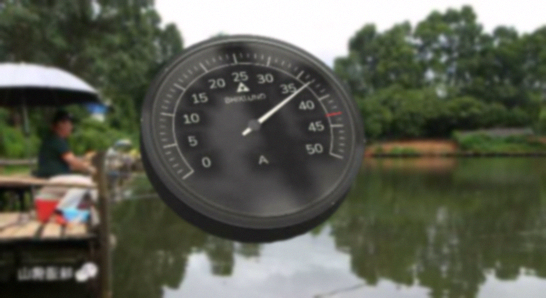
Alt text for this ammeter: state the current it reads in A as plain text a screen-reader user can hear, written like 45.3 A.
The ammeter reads 37 A
